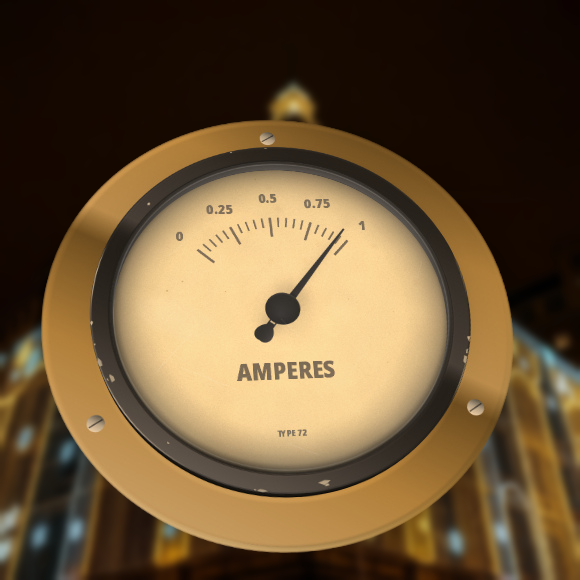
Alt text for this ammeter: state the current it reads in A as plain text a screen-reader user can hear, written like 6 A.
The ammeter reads 0.95 A
